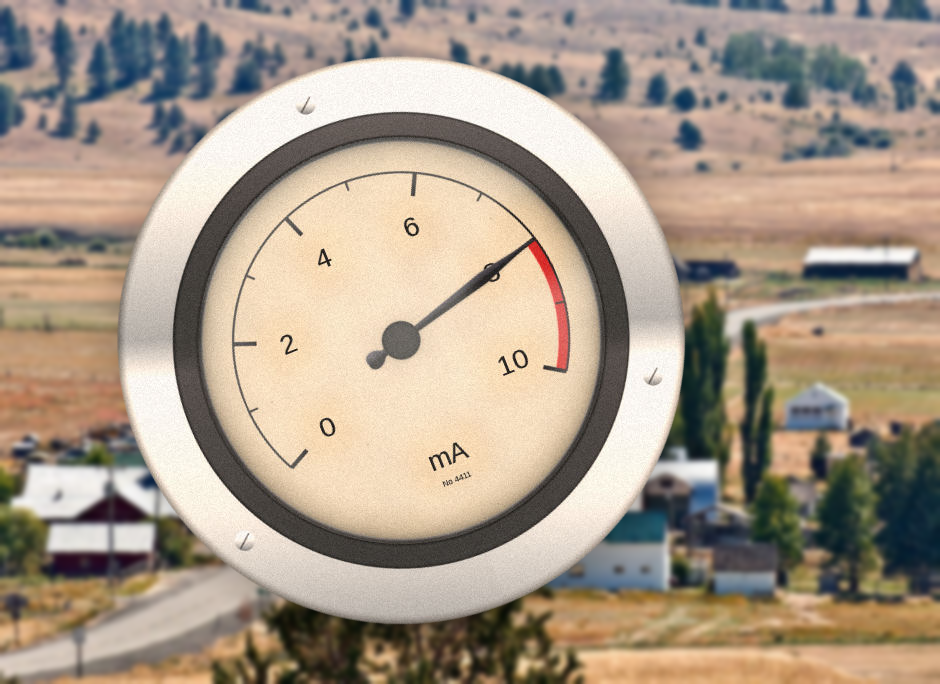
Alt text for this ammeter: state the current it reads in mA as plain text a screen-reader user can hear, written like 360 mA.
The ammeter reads 8 mA
